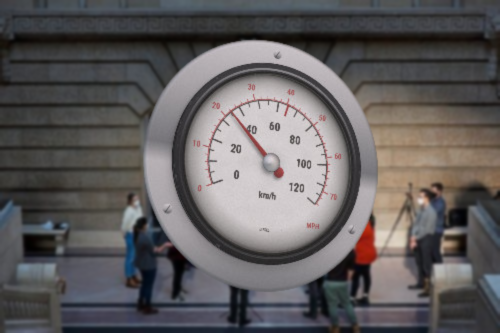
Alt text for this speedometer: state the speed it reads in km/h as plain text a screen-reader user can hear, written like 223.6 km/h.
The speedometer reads 35 km/h
